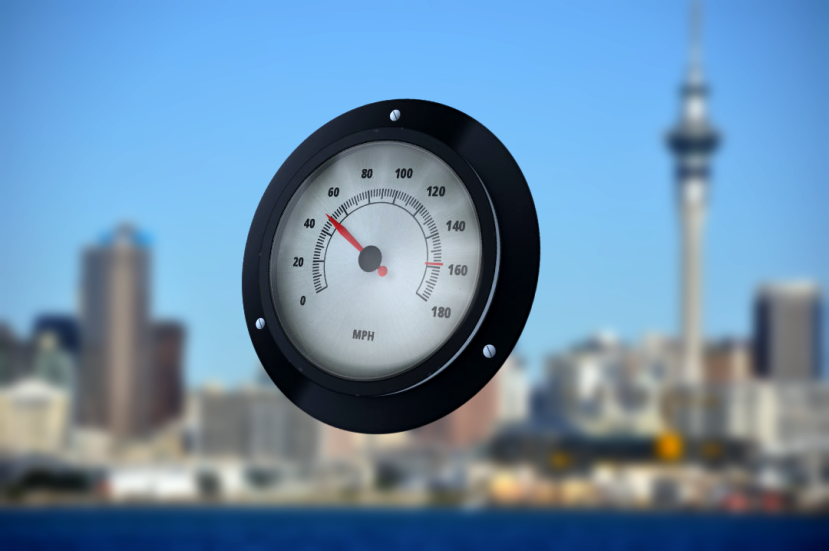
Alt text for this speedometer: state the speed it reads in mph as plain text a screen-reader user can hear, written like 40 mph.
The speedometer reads 50 mph
